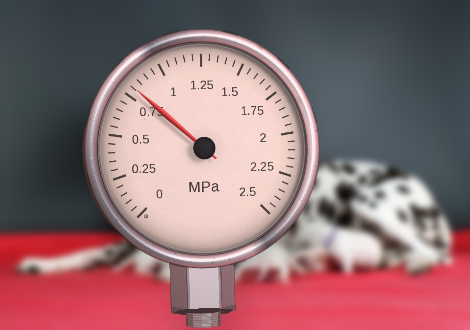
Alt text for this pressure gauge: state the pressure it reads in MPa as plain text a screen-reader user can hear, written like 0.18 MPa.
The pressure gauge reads 0.8 MPa
